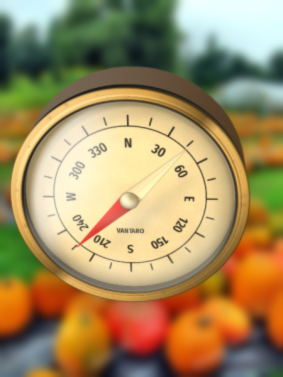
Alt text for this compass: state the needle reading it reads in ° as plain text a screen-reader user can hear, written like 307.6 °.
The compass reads 225 °
